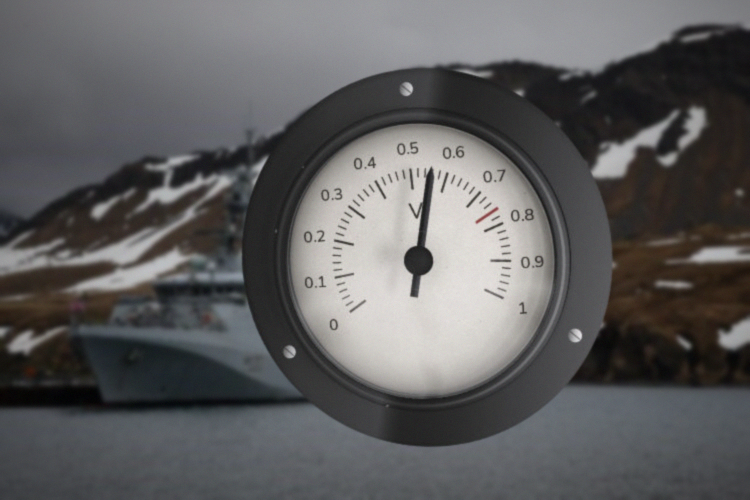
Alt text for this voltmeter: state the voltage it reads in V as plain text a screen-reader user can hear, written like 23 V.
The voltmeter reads 0.56 V
